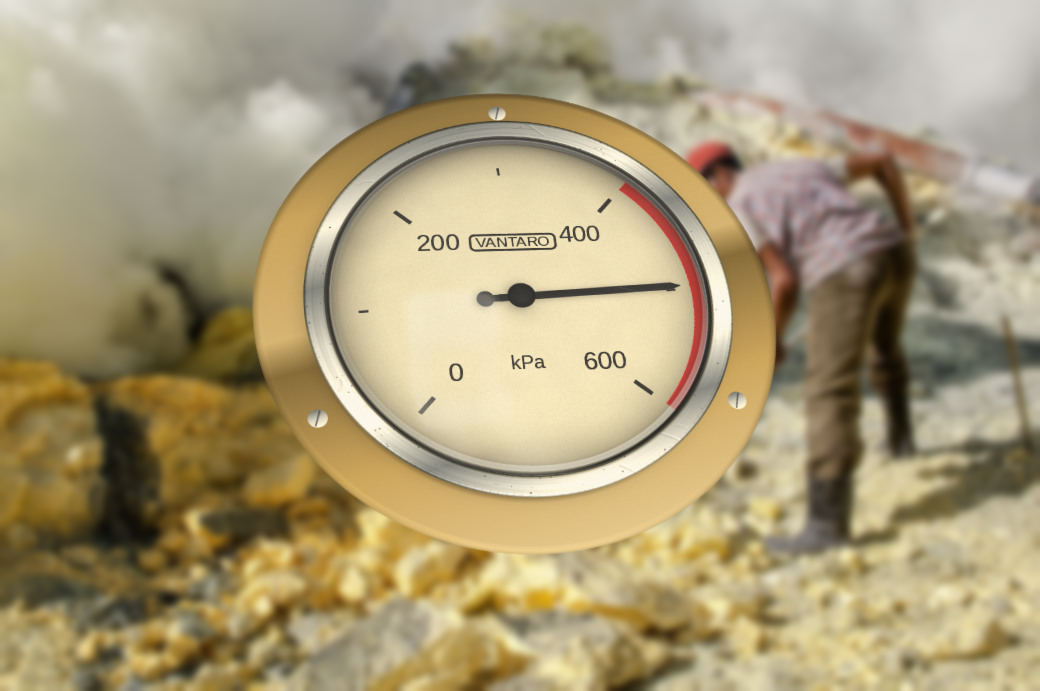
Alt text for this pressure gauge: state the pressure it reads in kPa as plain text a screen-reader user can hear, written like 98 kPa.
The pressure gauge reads 500 kPa
